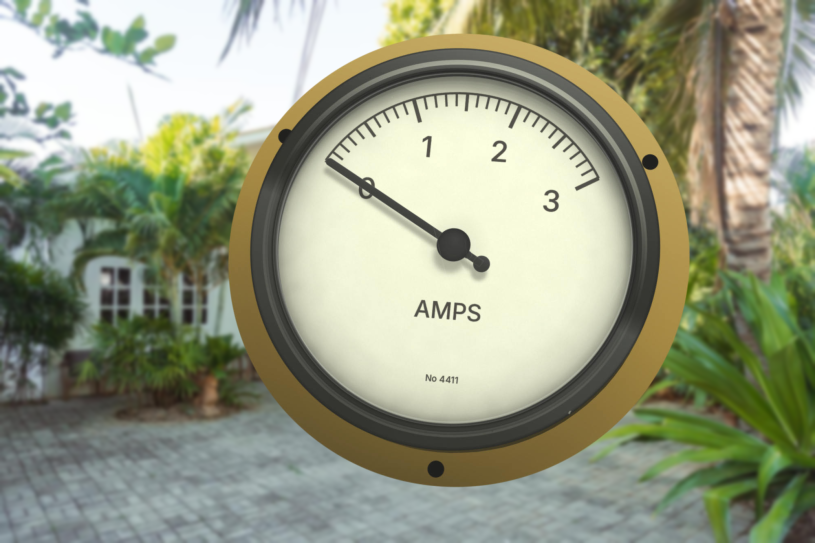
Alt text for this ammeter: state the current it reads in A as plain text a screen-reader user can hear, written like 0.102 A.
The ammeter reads 0 A
